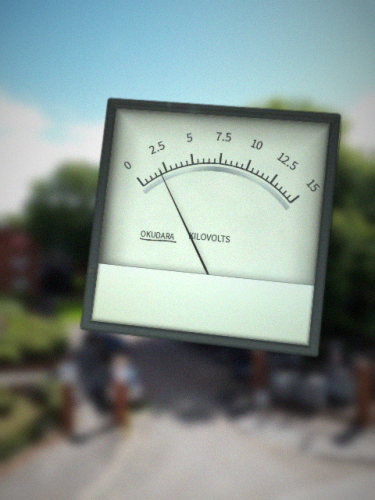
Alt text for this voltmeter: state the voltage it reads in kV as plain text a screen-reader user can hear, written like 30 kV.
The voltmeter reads 2 kV
